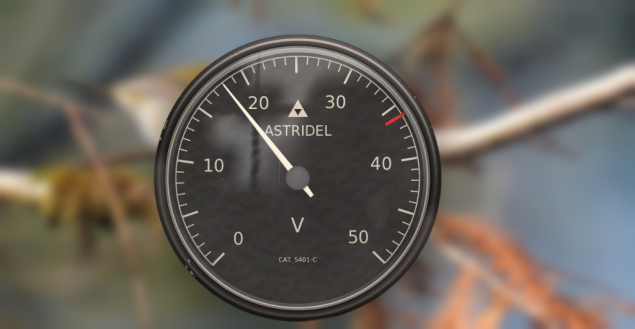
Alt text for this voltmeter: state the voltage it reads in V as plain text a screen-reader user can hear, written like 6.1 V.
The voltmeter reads 18 V
